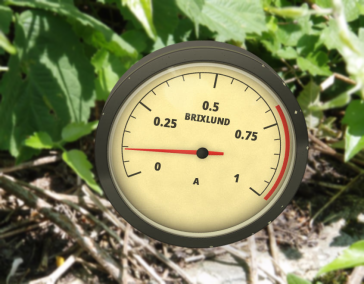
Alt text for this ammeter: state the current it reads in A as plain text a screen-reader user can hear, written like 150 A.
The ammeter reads 0.1 A
